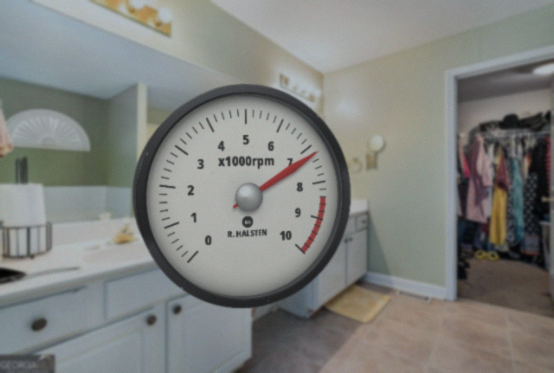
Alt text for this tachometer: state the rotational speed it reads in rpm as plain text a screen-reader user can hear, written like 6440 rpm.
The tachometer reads 7200 rpm
